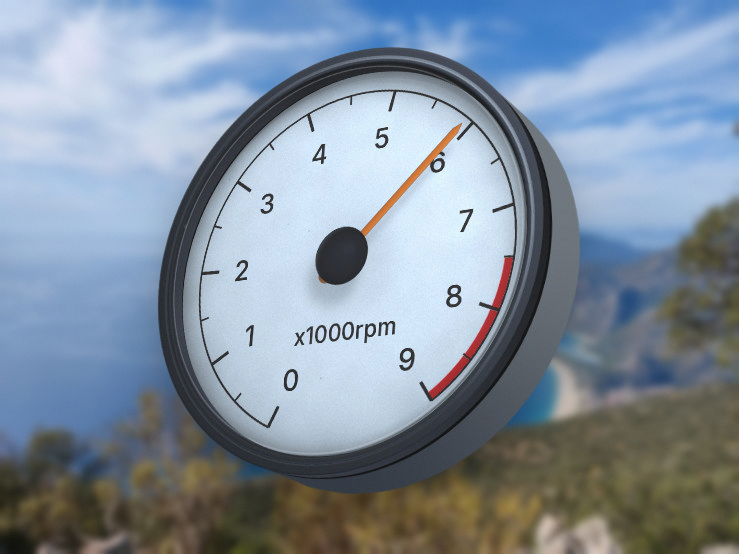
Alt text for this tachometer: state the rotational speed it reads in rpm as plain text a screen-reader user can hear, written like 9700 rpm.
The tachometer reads 6000 rpm
